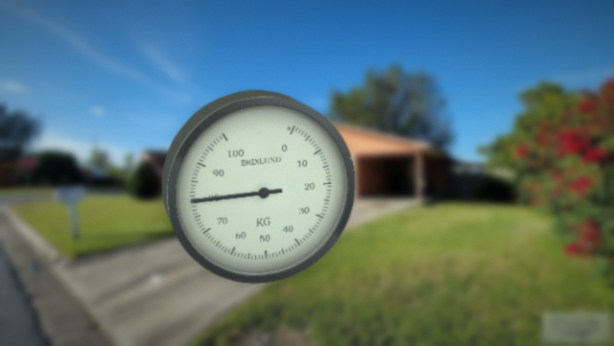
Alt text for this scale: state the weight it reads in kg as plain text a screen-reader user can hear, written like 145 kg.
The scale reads 80 kg
